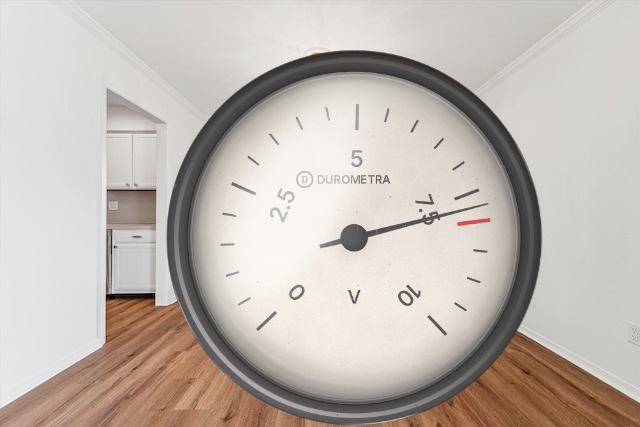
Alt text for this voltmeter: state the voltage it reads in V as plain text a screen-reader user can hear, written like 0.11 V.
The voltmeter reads 7.75 V
